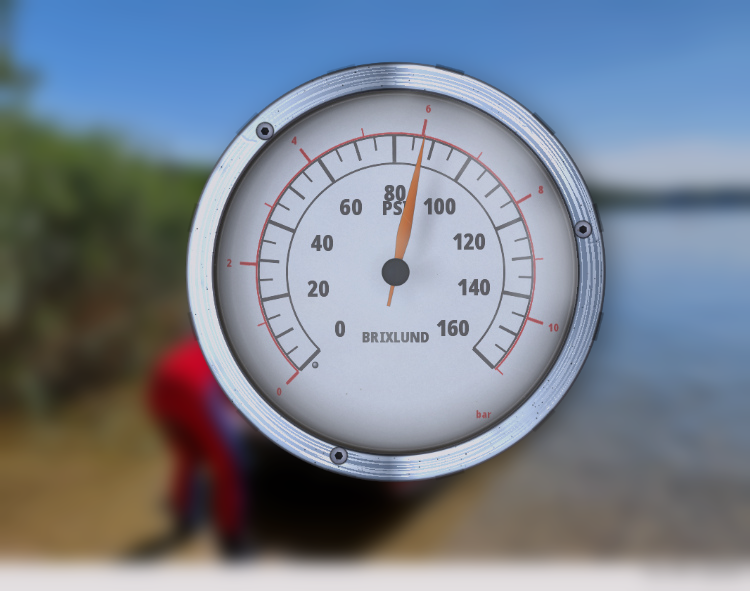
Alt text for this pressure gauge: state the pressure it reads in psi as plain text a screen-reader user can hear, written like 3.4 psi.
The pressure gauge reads 87.5 psi
